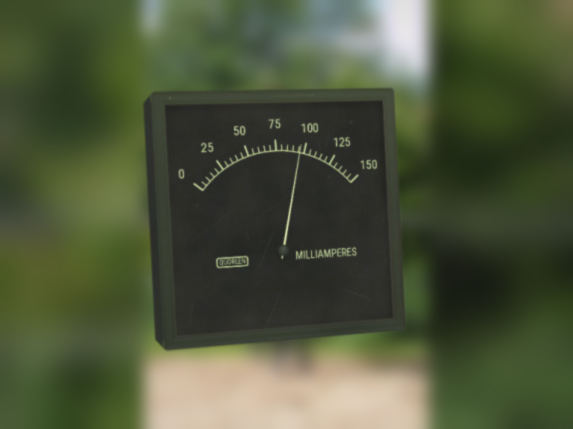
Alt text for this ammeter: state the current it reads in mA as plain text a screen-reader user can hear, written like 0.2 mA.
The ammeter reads 95 mA
